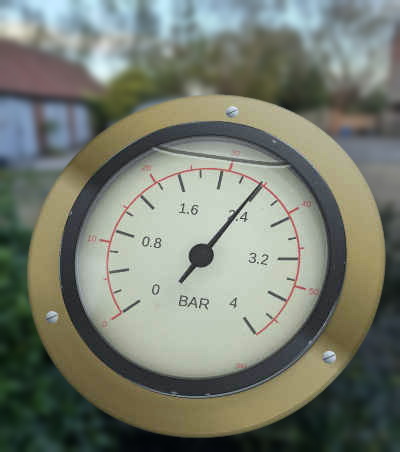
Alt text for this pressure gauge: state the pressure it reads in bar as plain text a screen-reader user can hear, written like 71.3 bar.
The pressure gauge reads 2.4 bar
